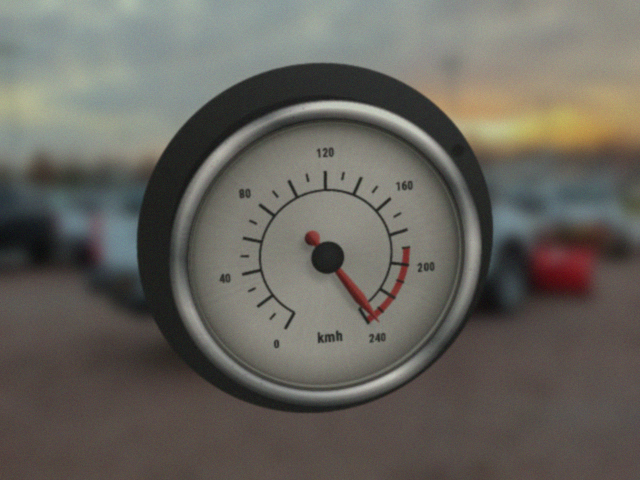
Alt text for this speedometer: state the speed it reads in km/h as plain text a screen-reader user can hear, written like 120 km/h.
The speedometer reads 235 km/h
